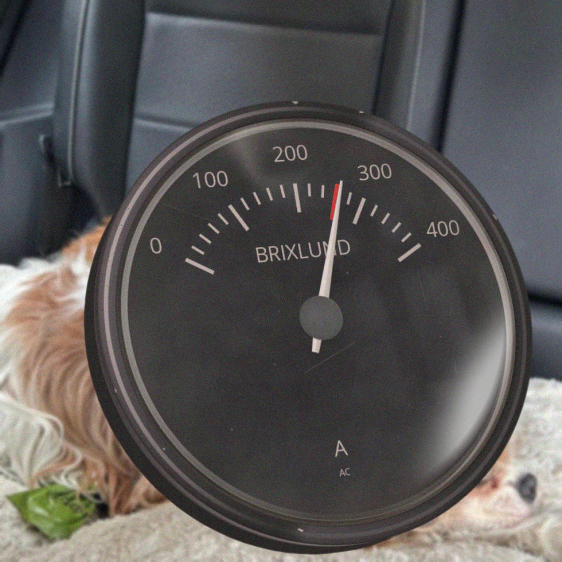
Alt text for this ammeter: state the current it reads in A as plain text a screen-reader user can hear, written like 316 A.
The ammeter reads 260 A
